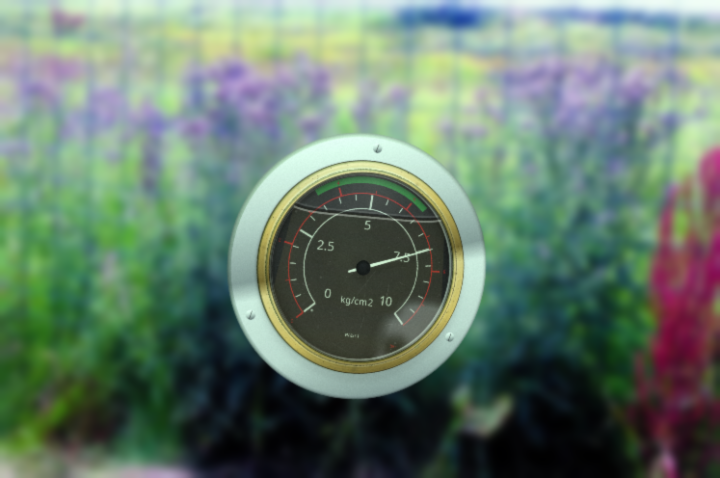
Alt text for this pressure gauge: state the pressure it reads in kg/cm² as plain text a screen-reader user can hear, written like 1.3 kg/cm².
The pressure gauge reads 7.5 kg/cm²
